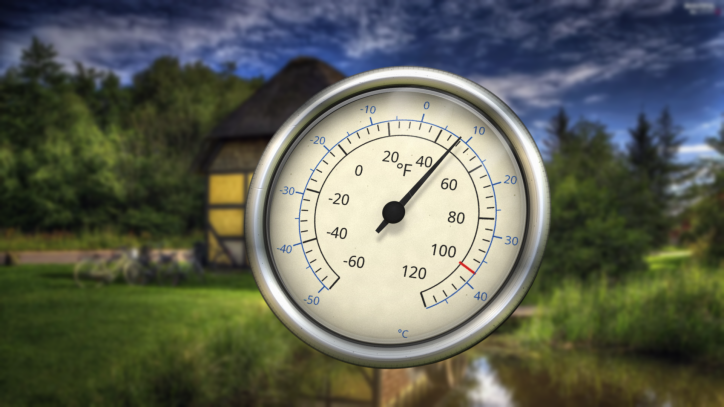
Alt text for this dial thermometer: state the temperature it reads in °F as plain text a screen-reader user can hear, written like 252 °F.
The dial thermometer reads 48 °F
